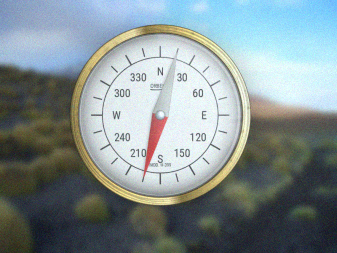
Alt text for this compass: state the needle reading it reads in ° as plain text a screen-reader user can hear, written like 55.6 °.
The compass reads 195 °
